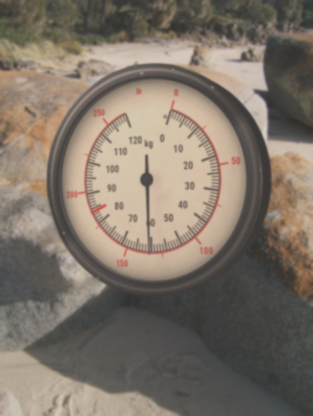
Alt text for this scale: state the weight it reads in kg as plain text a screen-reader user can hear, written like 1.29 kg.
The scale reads 60 kg
